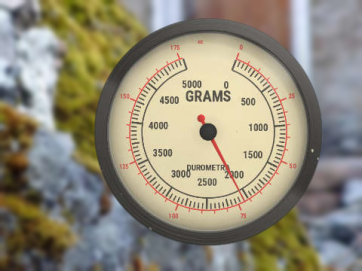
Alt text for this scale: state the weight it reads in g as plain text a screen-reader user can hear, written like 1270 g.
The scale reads 2050 g
